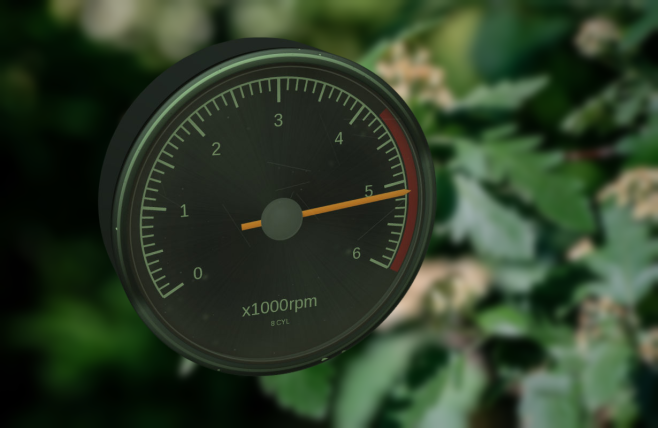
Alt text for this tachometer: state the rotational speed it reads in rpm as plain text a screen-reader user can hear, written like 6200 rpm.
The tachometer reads 5100 rpm
